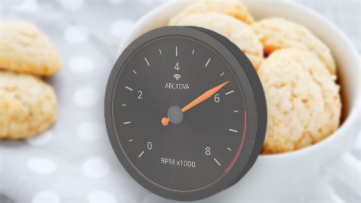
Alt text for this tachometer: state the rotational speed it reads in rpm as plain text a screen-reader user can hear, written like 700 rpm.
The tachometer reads 5750 rpm
